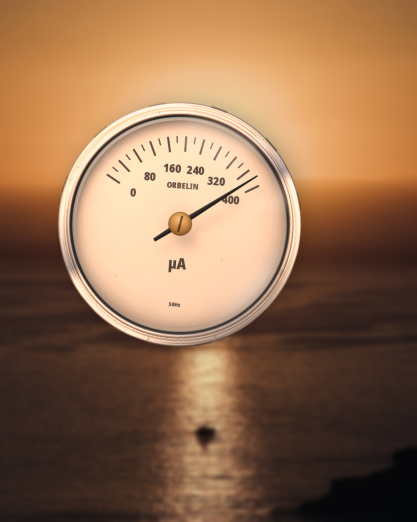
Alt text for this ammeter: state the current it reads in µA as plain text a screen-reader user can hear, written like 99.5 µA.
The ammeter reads 380 µA
